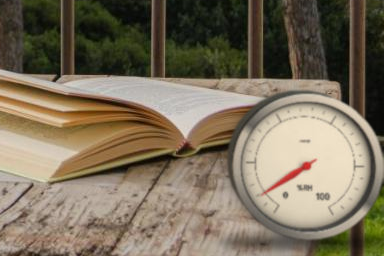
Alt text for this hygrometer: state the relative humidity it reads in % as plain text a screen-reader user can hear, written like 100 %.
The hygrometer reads 8 %
